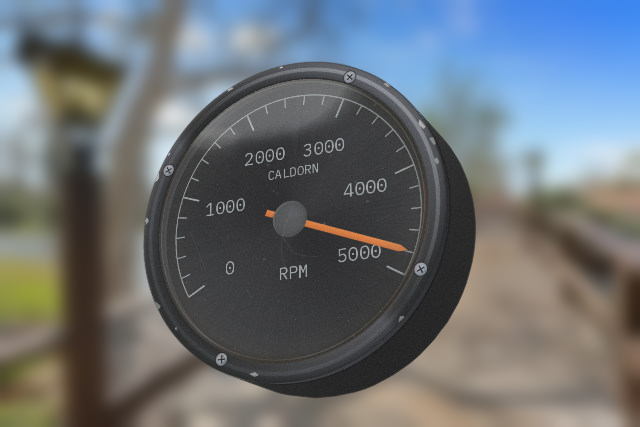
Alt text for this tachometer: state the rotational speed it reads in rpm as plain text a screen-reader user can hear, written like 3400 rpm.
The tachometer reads 4800 rpm
